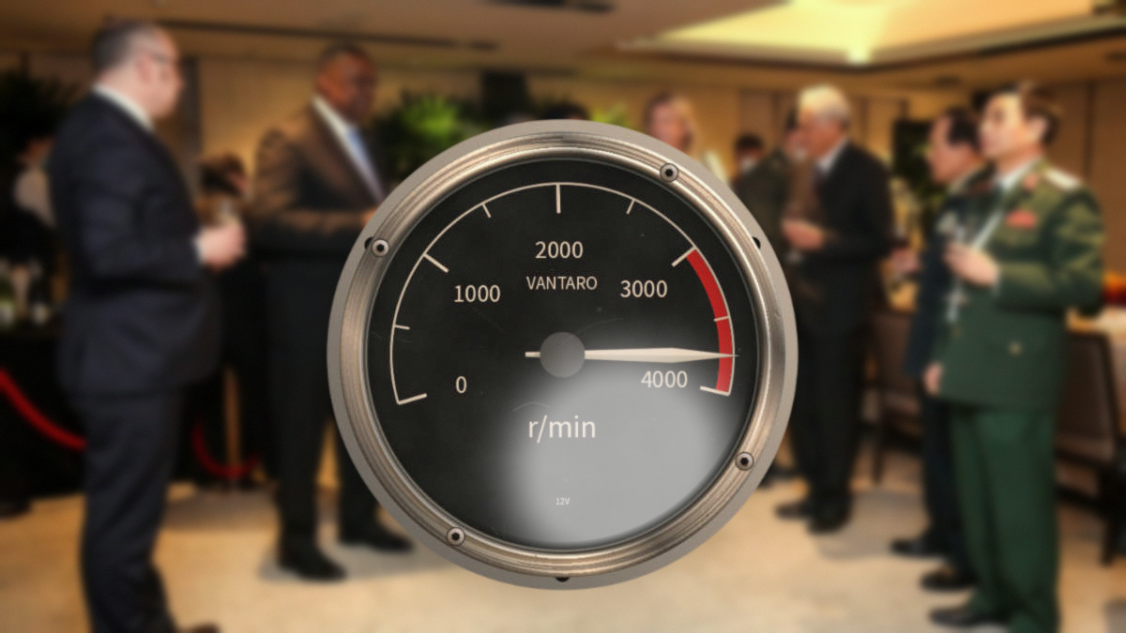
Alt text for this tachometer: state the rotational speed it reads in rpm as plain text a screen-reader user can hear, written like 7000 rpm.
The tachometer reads 3750 rpm
